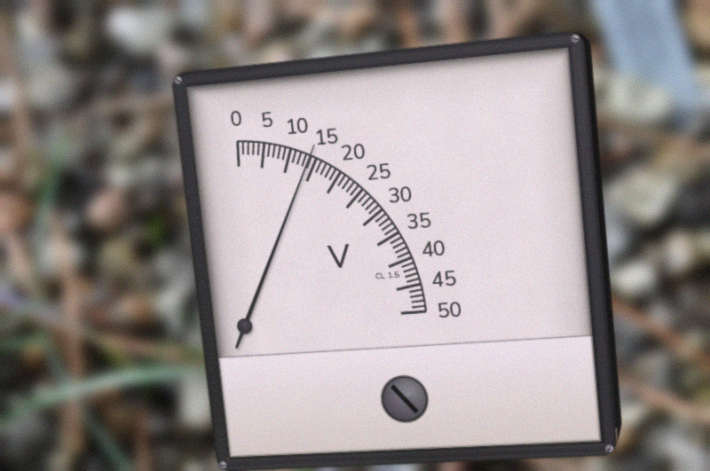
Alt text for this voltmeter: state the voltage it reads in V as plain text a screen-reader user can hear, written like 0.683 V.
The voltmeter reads 14 V
